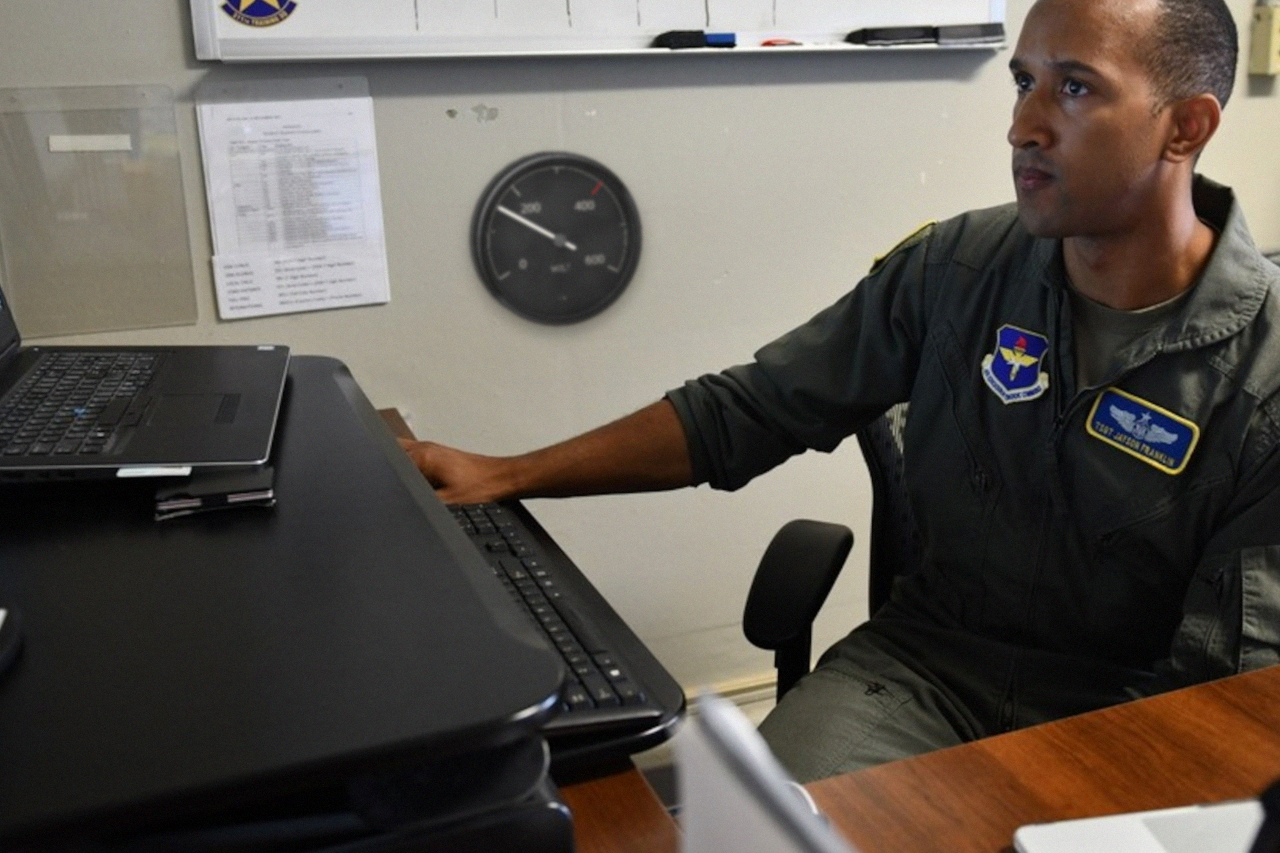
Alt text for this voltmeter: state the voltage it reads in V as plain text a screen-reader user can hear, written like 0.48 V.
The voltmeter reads 150 V
